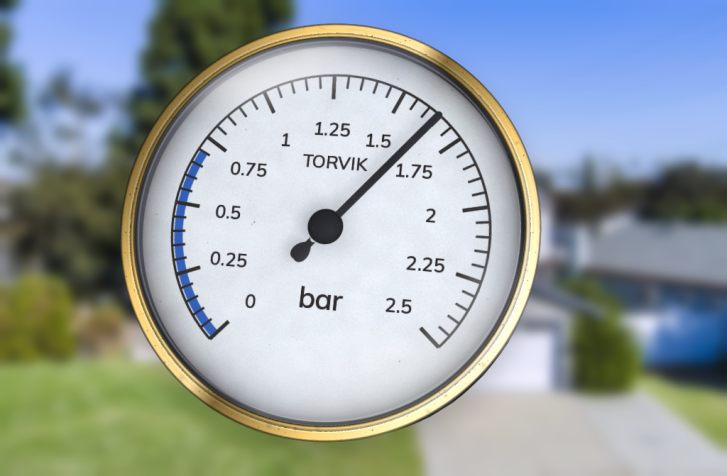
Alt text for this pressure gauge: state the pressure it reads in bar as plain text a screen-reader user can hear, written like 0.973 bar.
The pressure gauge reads 1.65 bar
